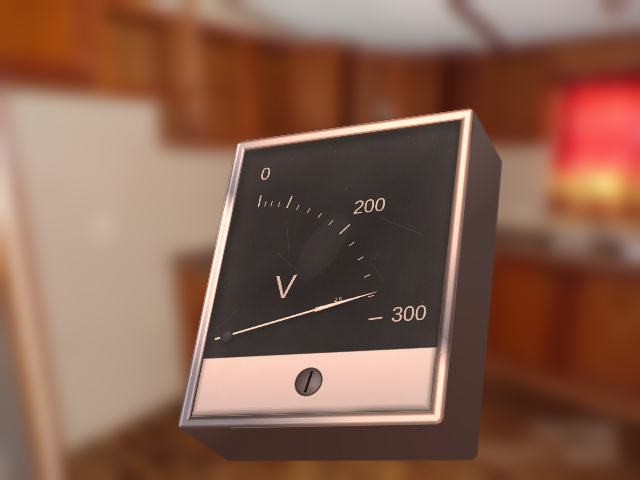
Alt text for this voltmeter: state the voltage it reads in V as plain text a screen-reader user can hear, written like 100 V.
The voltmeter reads 280 V
